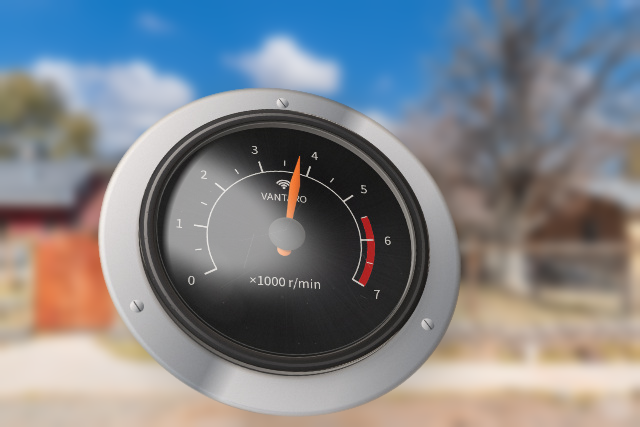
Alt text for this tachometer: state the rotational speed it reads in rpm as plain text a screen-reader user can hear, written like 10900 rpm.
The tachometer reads 3750 rpm
